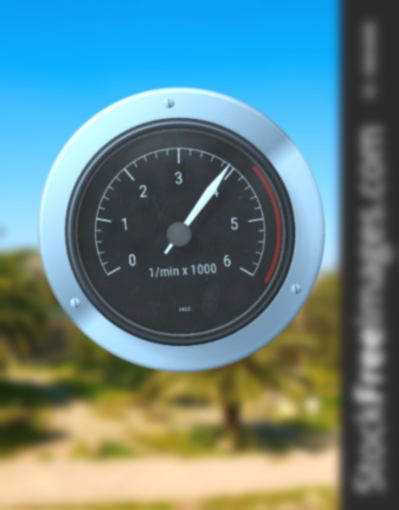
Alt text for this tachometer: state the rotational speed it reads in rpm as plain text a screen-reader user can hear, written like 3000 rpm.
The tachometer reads 3900 rpm
